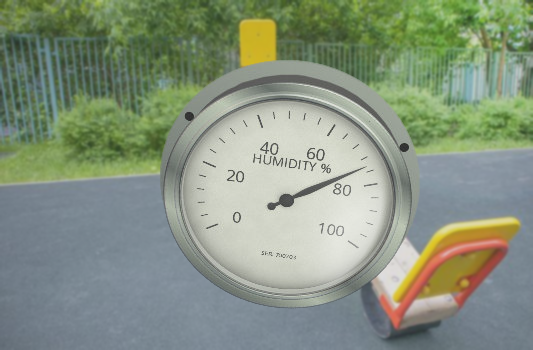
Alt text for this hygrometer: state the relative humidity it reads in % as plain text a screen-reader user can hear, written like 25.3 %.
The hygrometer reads 74 %
